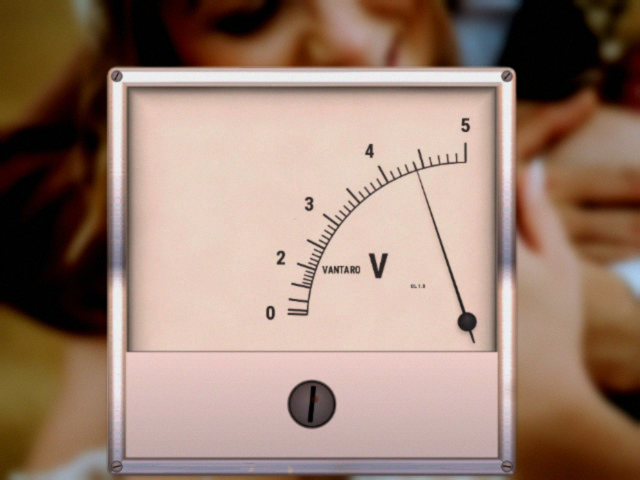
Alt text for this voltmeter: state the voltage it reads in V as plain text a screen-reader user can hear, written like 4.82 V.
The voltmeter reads 4.4 V
